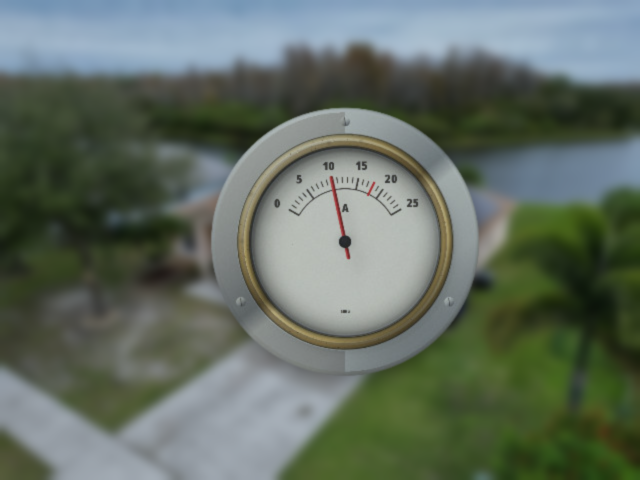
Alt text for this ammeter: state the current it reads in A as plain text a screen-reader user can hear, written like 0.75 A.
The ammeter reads 10 A
